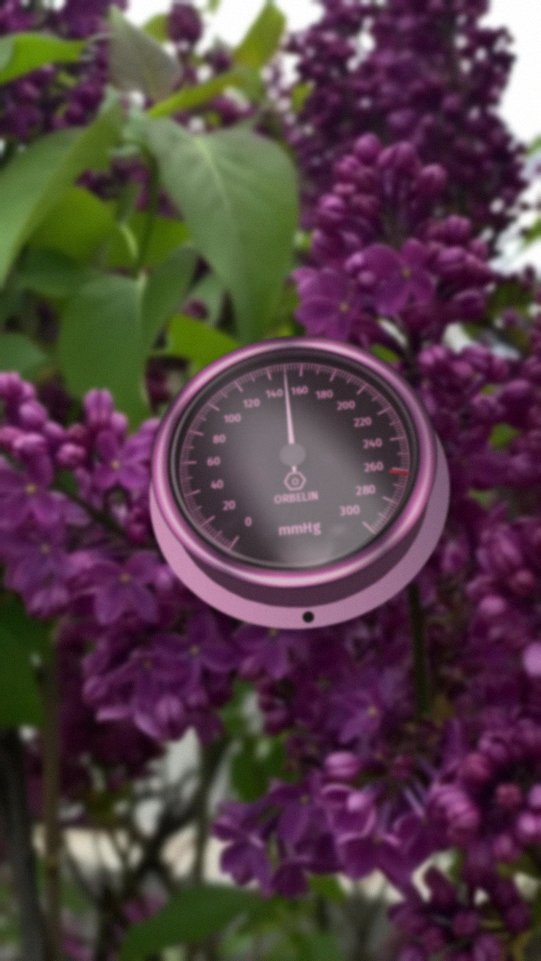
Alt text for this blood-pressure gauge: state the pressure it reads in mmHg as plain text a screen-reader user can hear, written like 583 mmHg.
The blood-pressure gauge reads 150 mmHg
